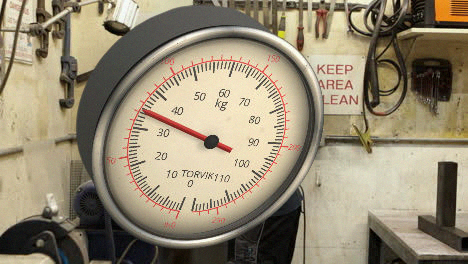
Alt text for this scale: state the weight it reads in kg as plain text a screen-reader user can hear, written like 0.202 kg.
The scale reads 35 kg
